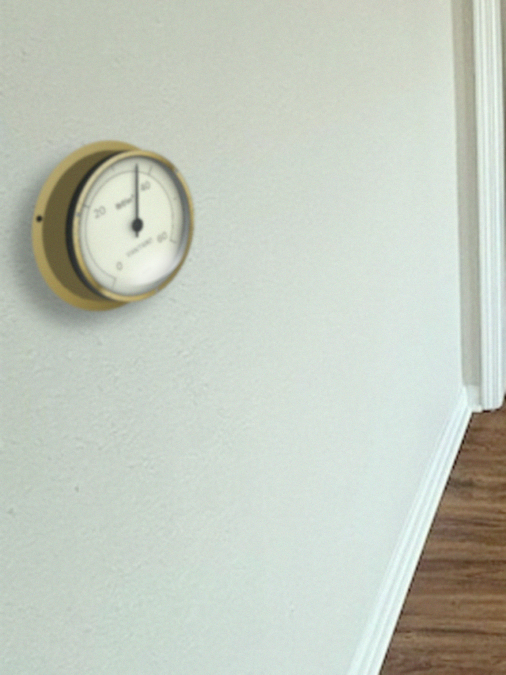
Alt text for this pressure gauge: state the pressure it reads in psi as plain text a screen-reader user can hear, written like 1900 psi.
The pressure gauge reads 35 psi
